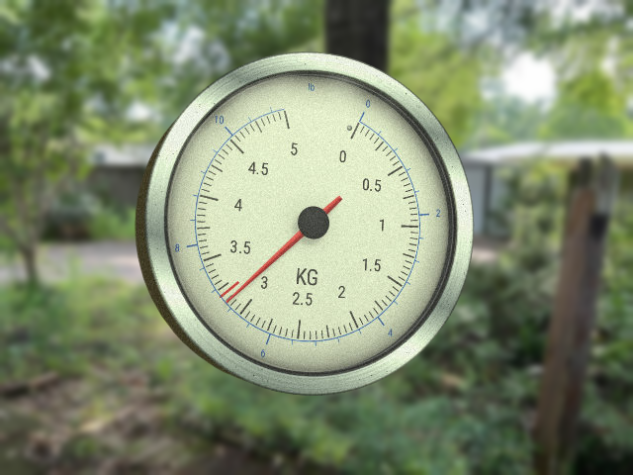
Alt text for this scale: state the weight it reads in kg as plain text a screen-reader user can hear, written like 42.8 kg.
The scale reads 3.15 kg
